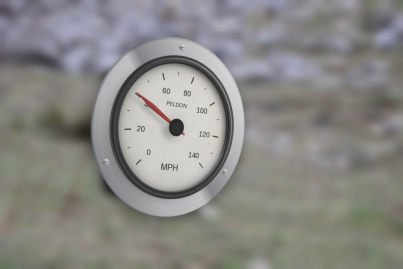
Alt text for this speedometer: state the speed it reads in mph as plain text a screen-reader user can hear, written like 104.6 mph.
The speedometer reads 40 mph
